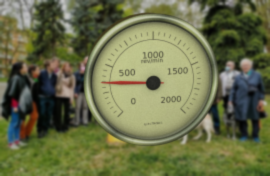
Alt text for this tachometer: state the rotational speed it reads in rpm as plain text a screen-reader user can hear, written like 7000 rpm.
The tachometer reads 350 rpm
